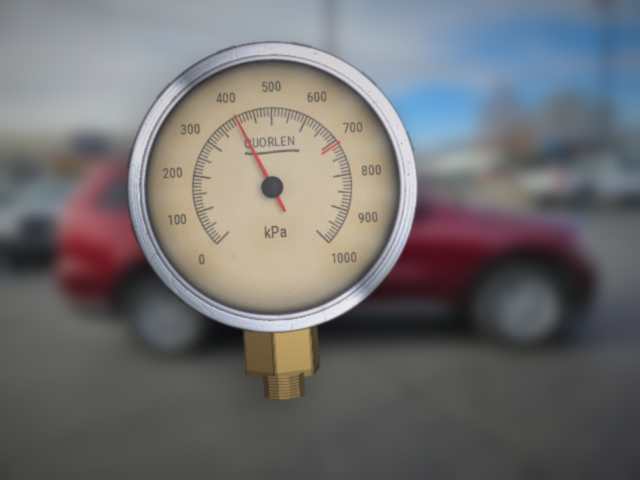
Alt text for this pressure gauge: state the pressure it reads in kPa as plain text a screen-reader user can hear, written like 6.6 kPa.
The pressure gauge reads 400 kPa
